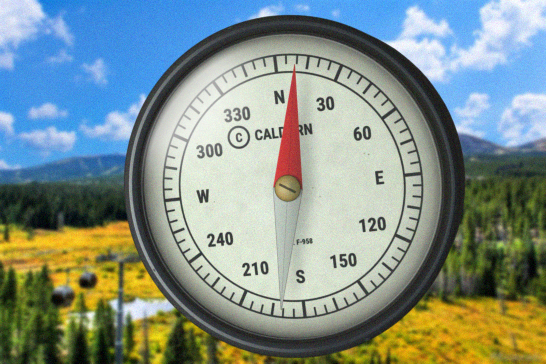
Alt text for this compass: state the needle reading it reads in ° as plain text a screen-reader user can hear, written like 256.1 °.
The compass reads 10 °
